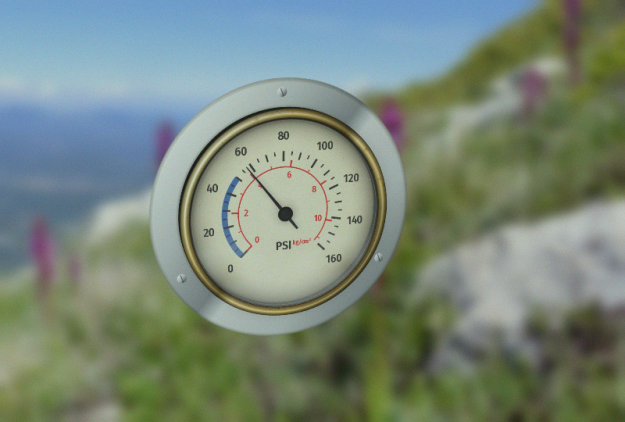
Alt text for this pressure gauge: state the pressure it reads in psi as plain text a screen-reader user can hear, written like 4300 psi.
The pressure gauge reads 57.5 psi
